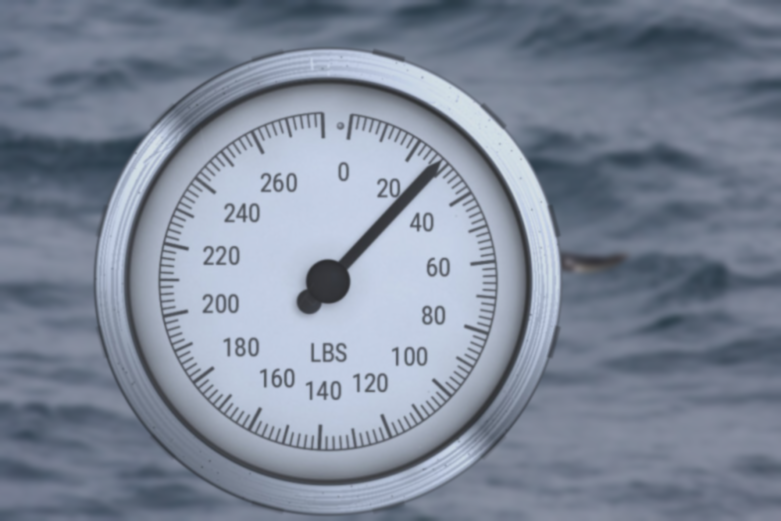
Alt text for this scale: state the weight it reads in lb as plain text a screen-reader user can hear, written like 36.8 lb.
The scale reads 28 lb
